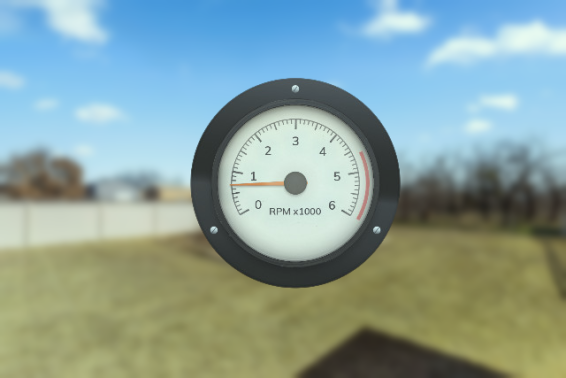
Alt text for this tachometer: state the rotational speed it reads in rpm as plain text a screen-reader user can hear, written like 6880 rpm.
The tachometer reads 700 rpm
